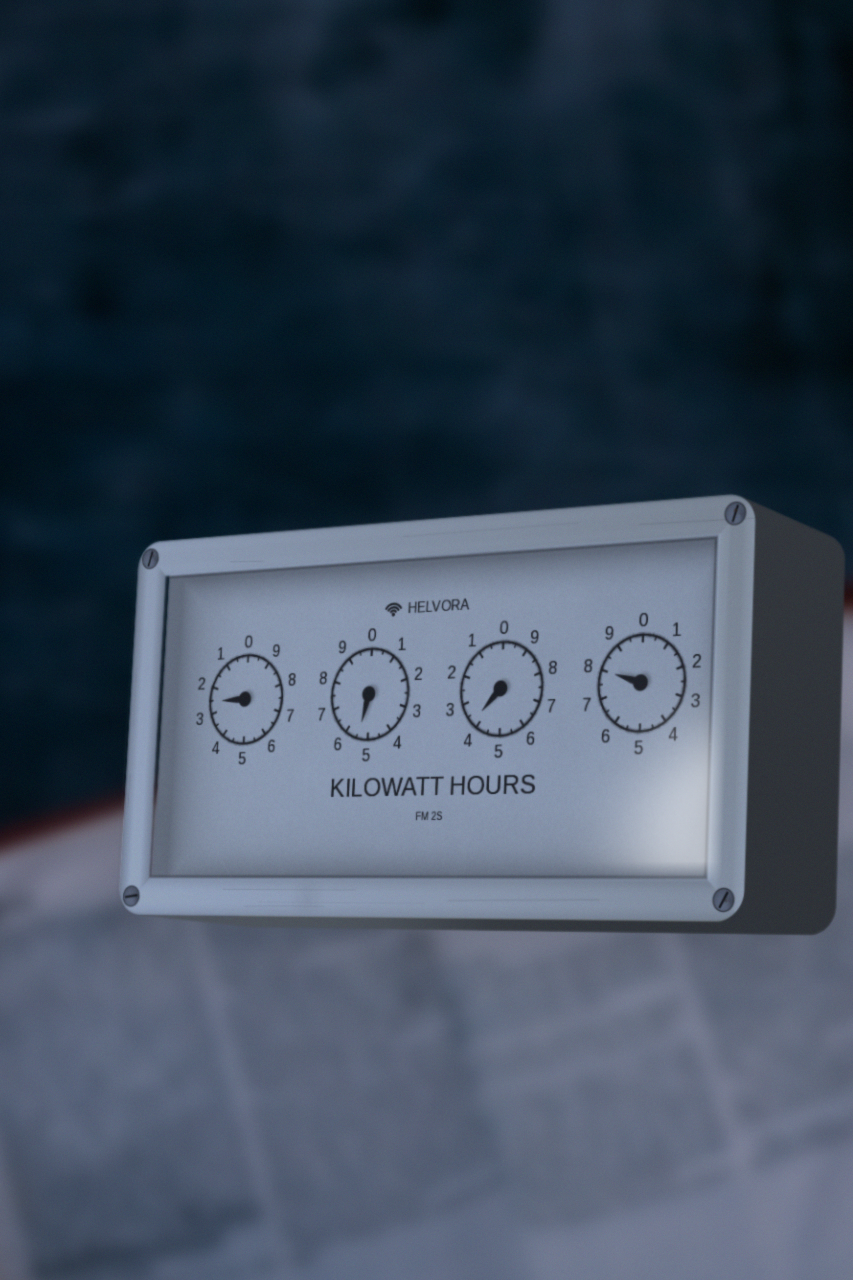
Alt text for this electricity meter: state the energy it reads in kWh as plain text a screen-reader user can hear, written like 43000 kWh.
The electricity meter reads 2538 kWh
